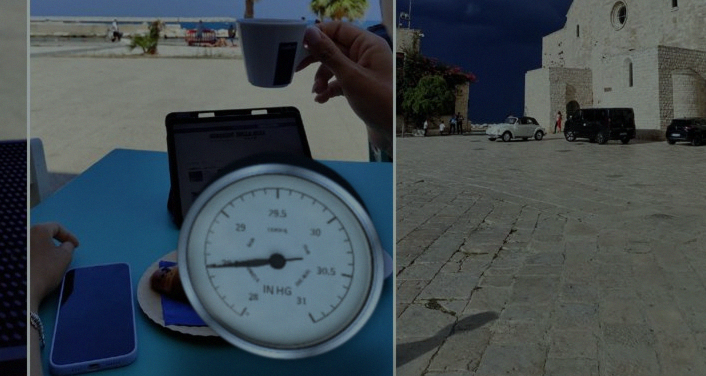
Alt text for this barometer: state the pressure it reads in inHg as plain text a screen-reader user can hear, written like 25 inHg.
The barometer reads 28.5 inHg
